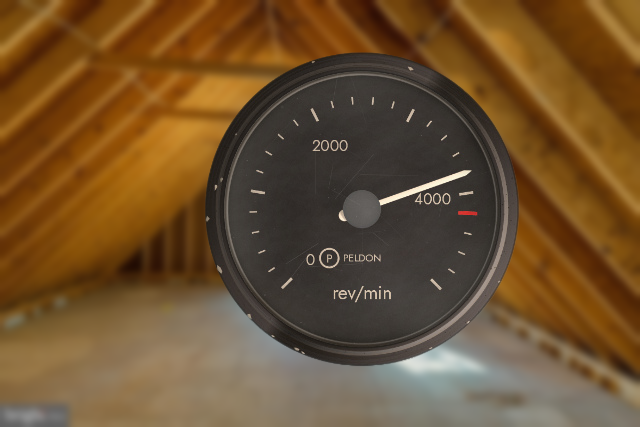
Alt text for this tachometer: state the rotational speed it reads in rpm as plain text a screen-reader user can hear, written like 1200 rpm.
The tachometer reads 3800 rpm
